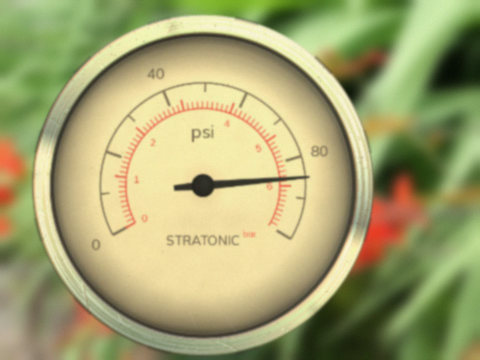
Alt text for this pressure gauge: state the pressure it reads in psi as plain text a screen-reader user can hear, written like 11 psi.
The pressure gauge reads 85 psi
